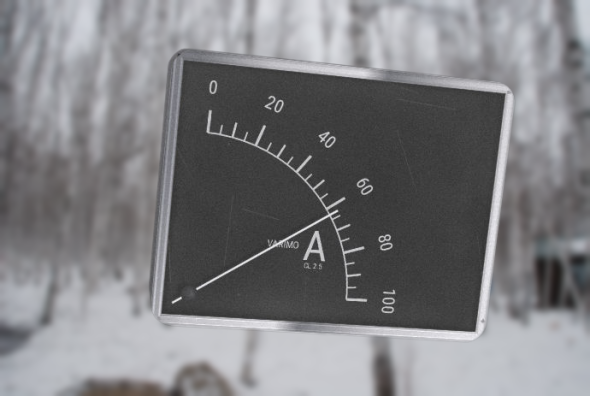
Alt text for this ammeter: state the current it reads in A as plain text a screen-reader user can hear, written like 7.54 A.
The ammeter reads 62.5 A
